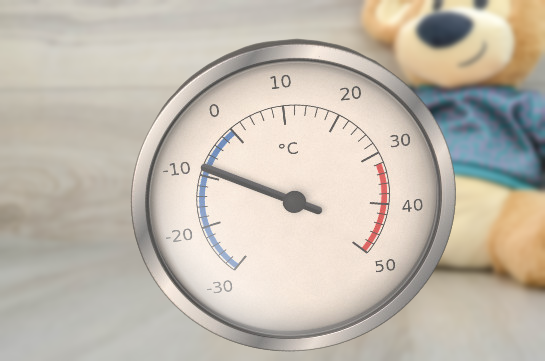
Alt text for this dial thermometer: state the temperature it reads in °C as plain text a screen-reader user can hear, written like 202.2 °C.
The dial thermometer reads -8 °C
